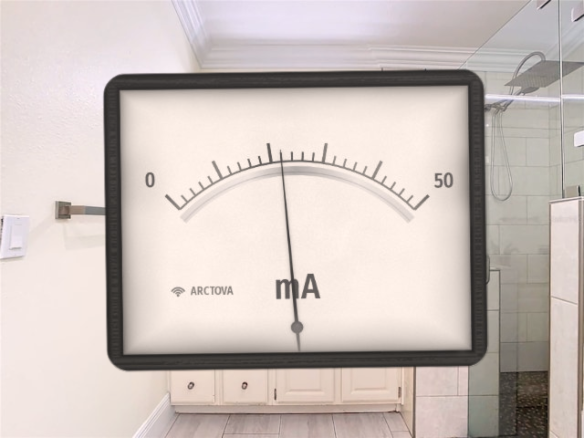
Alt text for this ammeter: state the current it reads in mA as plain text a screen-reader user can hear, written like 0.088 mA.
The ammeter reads 22 mA
